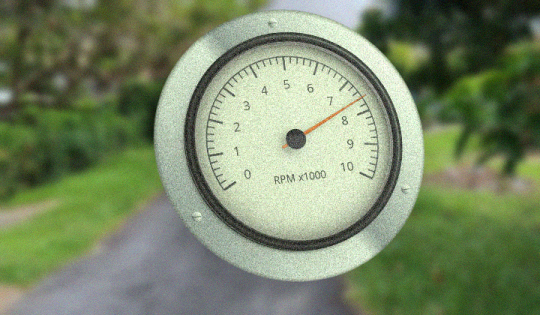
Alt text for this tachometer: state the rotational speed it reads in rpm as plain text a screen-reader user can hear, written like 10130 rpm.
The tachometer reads 7600 rpm
